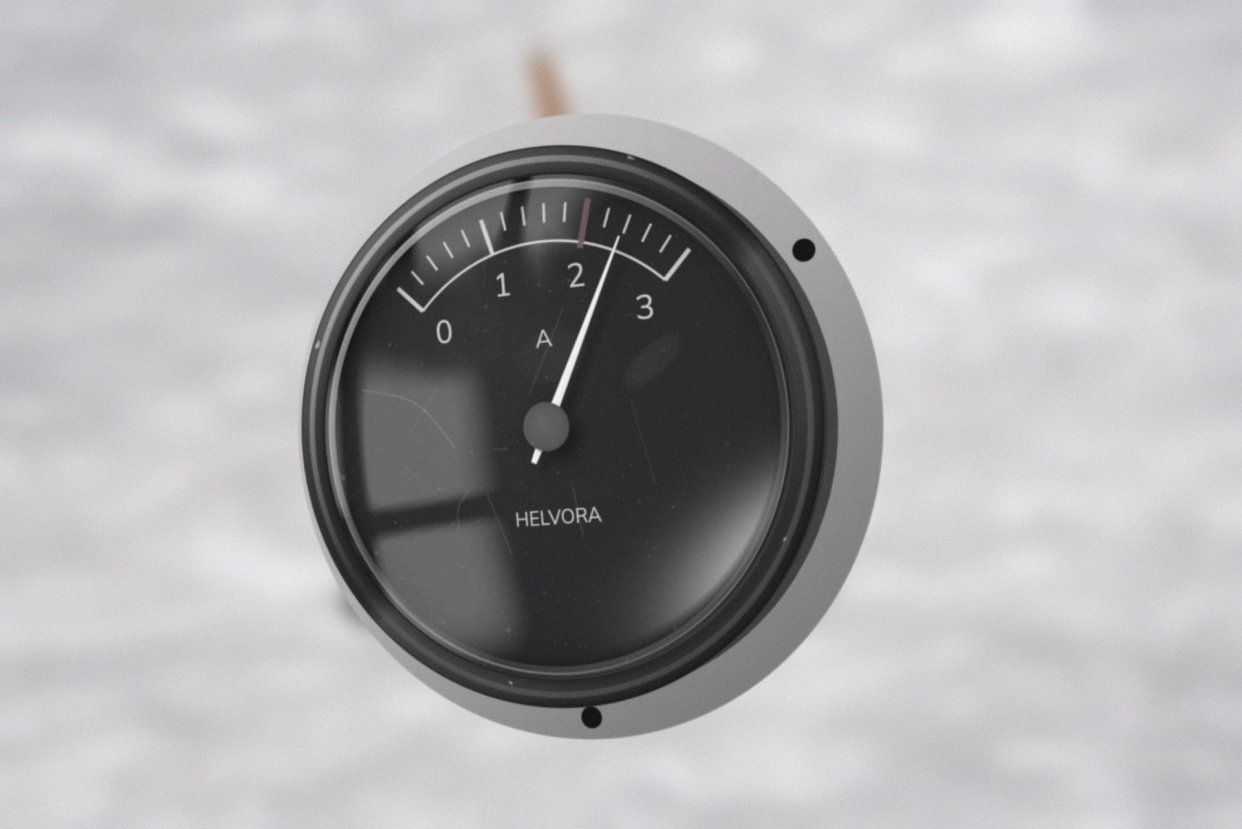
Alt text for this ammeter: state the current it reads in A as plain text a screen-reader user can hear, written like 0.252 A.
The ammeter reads 2.4 A
